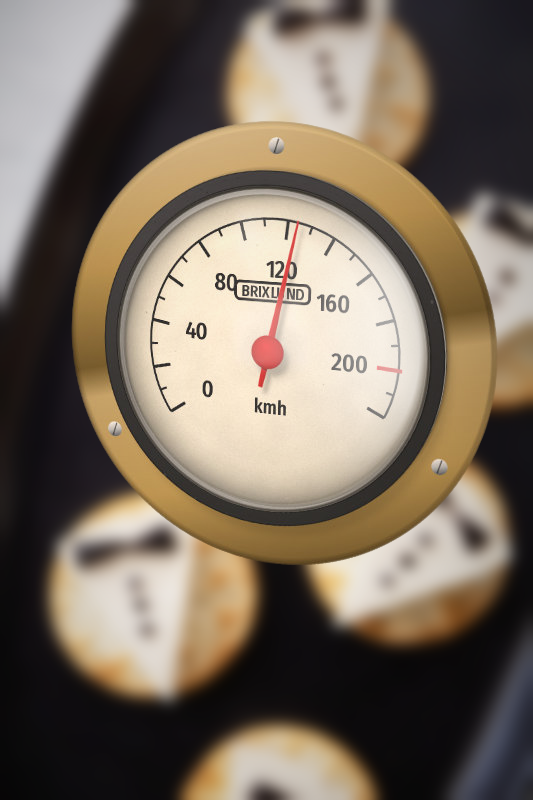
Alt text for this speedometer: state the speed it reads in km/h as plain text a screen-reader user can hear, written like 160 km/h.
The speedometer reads 125 km/h
